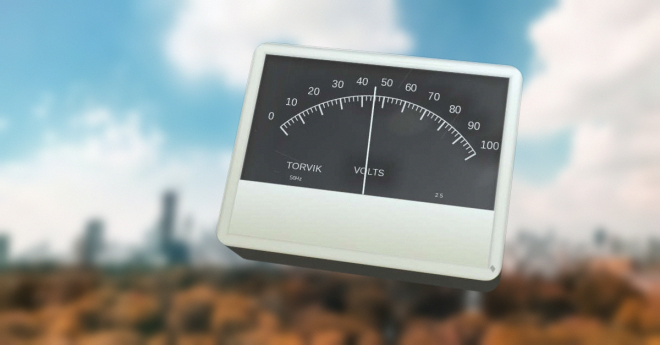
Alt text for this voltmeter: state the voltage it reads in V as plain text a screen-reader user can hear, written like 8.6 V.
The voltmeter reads 46 V
